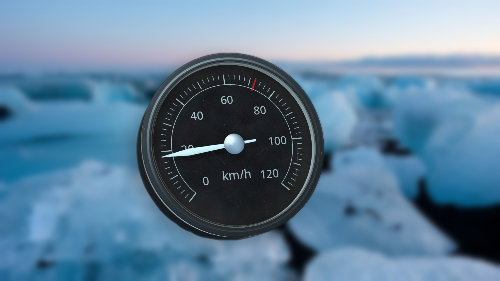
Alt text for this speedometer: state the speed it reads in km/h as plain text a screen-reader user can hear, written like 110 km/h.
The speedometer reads 18 km/h
